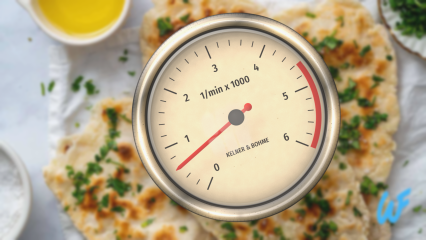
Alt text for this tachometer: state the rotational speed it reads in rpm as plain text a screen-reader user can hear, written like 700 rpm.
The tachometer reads 600 rpm
